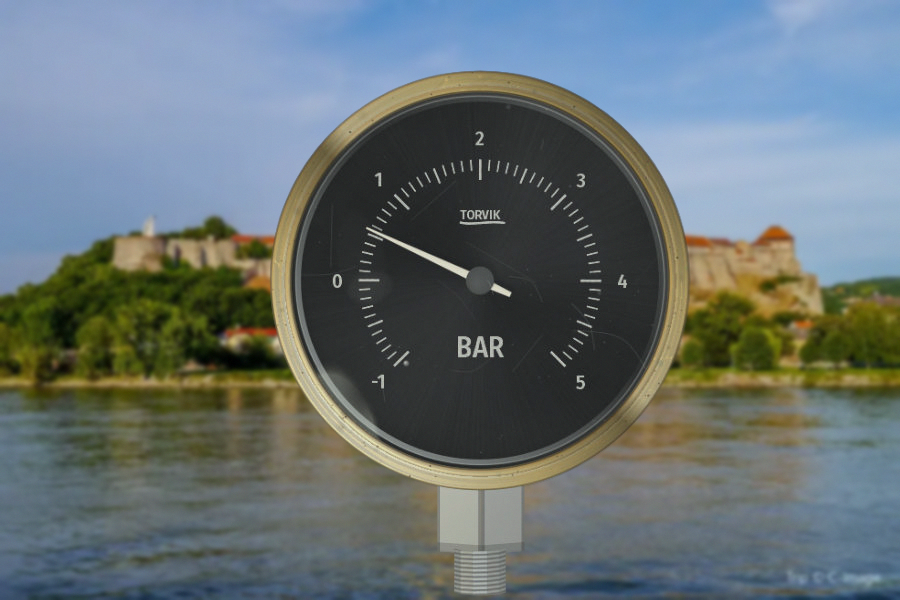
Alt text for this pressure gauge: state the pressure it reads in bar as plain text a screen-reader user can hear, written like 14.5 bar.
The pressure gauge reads 0.55 bar
